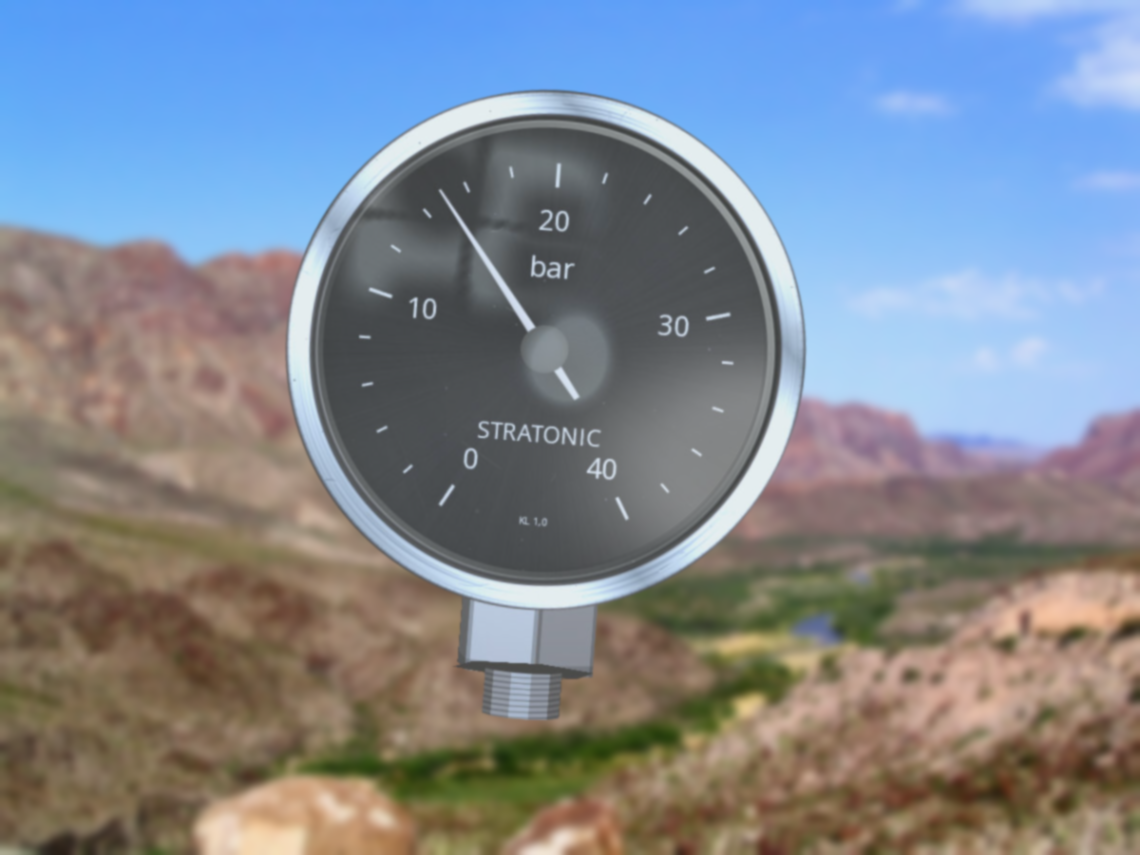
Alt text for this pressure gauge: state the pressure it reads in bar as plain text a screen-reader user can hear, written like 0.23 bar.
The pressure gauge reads 15 bar
